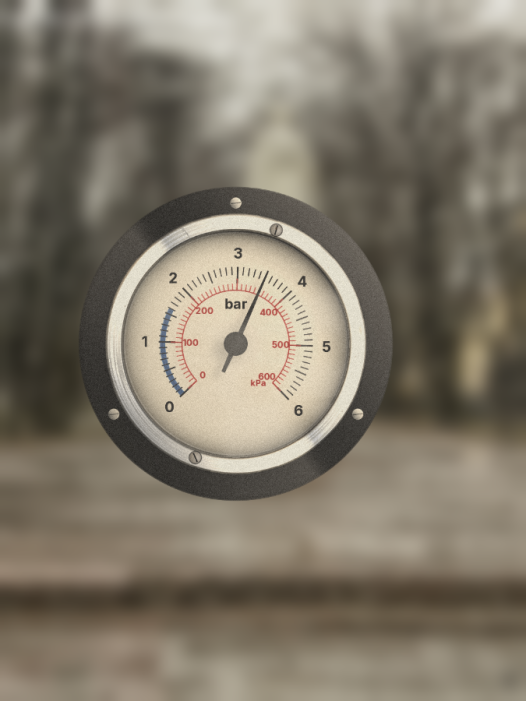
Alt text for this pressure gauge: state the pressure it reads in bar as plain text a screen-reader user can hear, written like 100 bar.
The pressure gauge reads 3.5 bar
